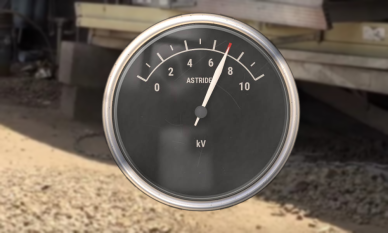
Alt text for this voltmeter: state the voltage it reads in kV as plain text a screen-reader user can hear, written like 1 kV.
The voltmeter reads 7 kV
